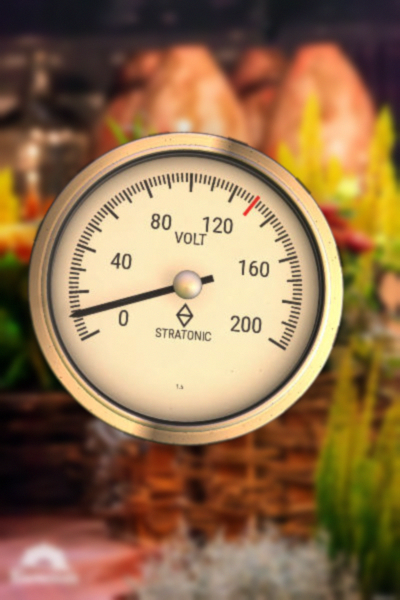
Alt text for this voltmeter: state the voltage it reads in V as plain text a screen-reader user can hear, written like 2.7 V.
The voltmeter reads 10 V
